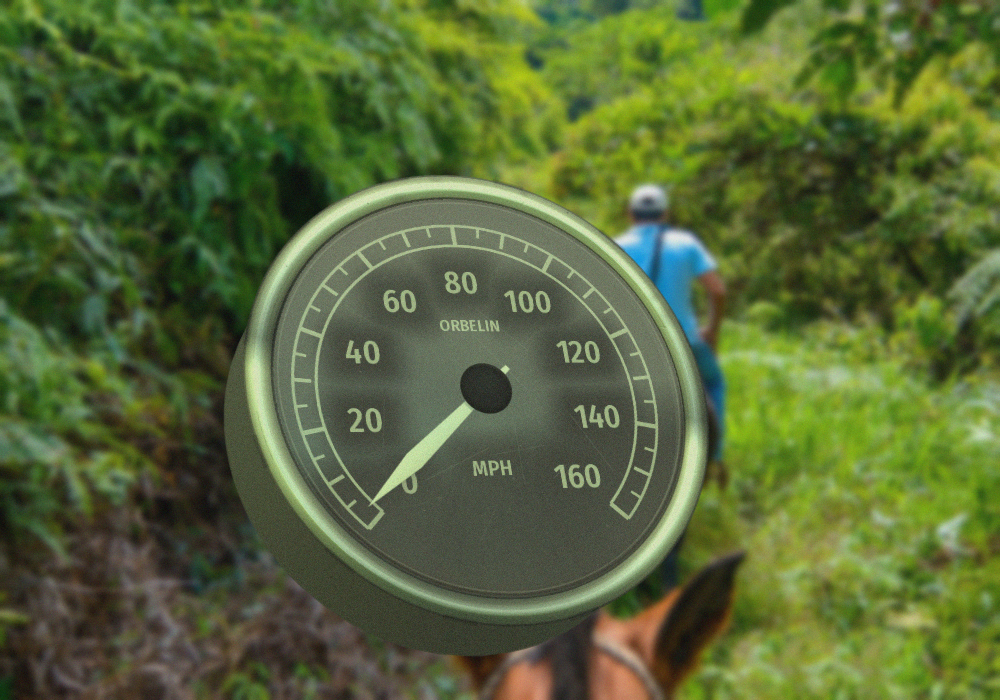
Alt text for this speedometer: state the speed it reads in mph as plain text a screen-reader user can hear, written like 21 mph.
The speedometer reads 2.5 mph
